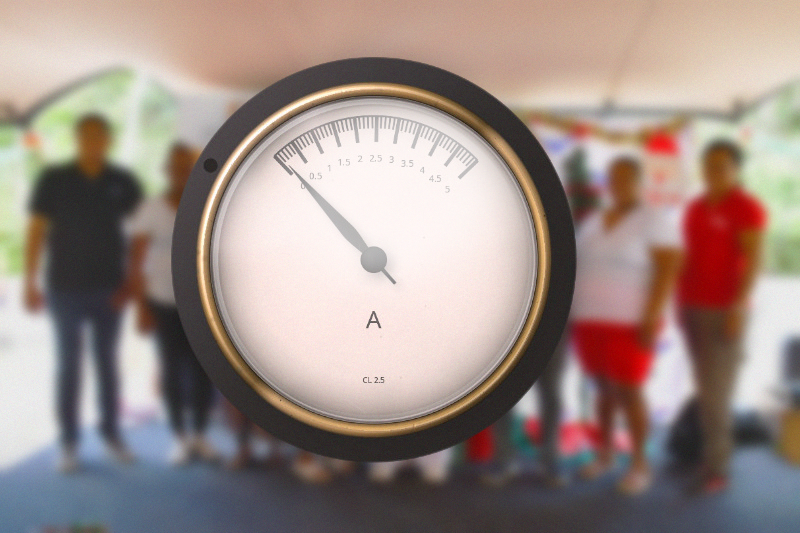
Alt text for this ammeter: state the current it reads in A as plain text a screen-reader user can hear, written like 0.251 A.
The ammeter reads 0.1 A
